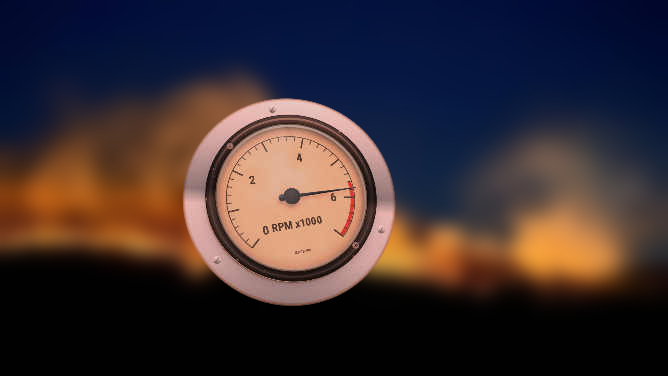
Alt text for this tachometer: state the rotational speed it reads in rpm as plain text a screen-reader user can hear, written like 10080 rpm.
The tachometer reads 5800 rpm
